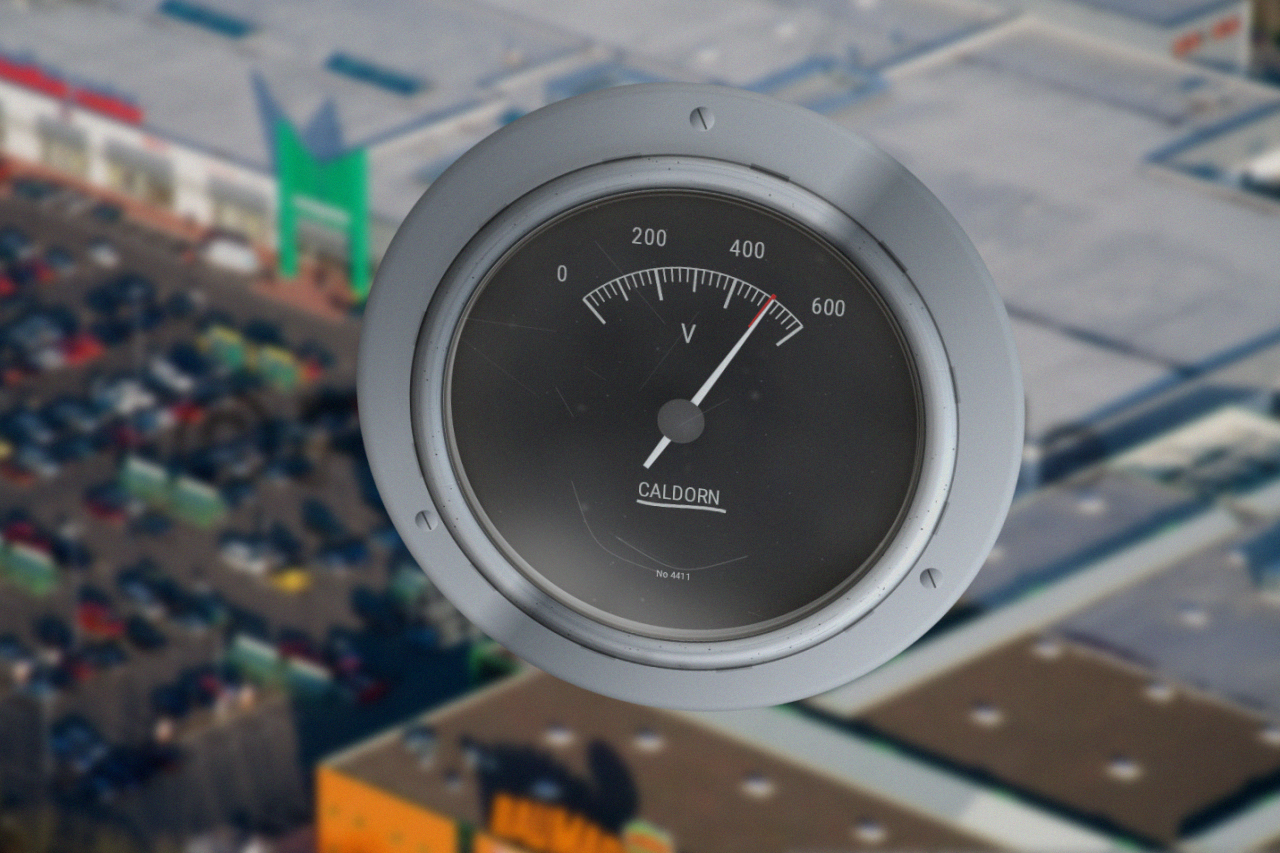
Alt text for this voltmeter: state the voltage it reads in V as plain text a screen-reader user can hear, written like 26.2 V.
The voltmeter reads 500 V
